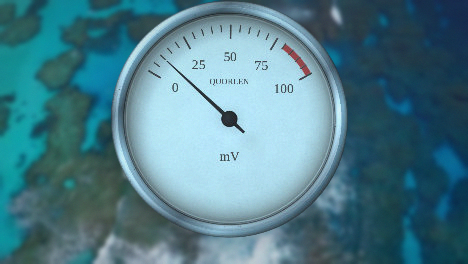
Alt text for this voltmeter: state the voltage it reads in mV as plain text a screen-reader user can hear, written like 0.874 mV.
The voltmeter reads 10 mV
